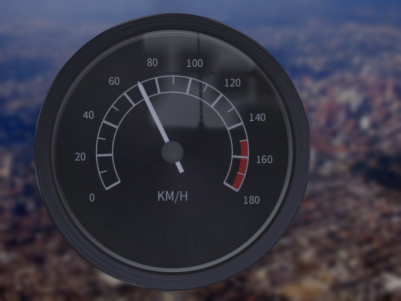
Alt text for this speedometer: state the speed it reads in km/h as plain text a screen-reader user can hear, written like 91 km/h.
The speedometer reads 70 km/h
